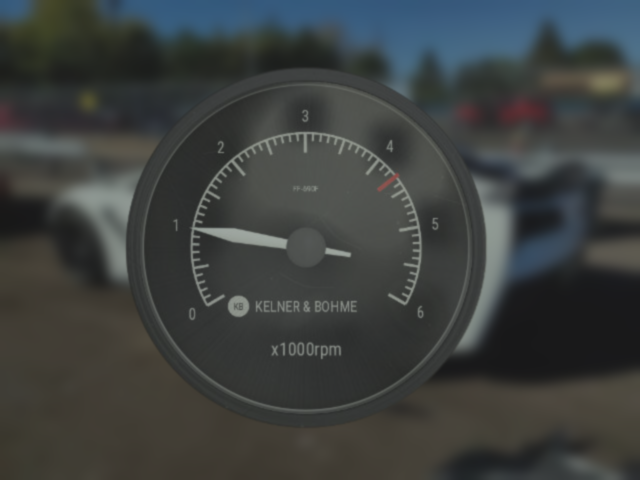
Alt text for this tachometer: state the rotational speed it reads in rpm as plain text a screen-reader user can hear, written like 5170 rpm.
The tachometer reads 1000 rpm
